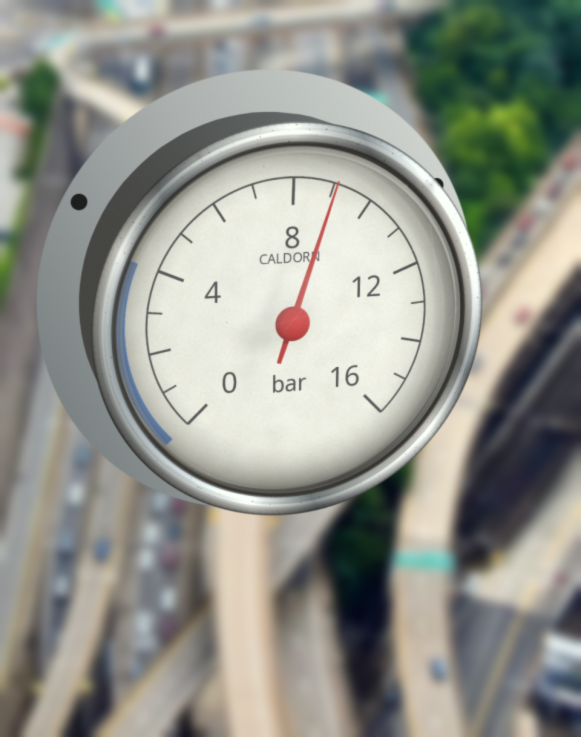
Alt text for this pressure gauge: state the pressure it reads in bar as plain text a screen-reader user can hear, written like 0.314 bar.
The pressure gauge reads 9 bar
